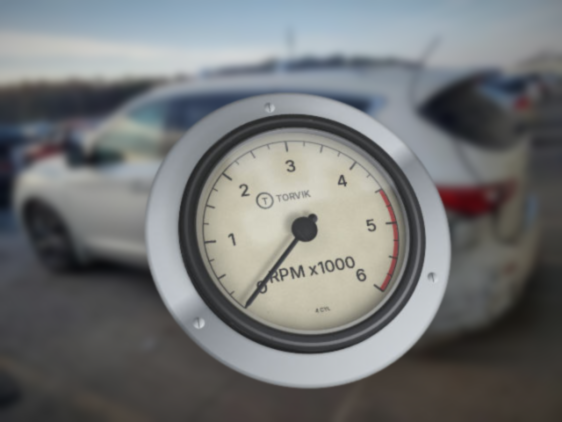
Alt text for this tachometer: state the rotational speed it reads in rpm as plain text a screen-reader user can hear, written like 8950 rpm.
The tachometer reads 0 rpm
